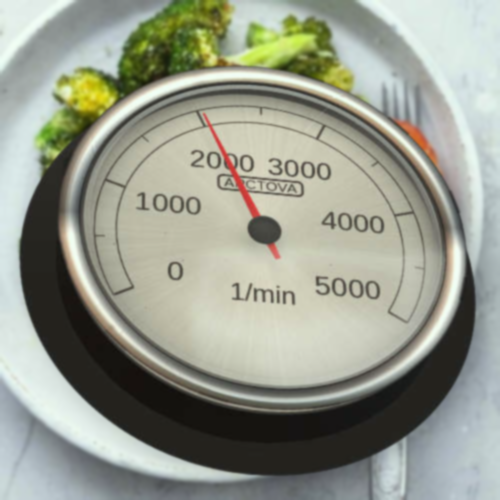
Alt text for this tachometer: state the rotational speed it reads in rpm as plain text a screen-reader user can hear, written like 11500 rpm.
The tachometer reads 2000 rpm
